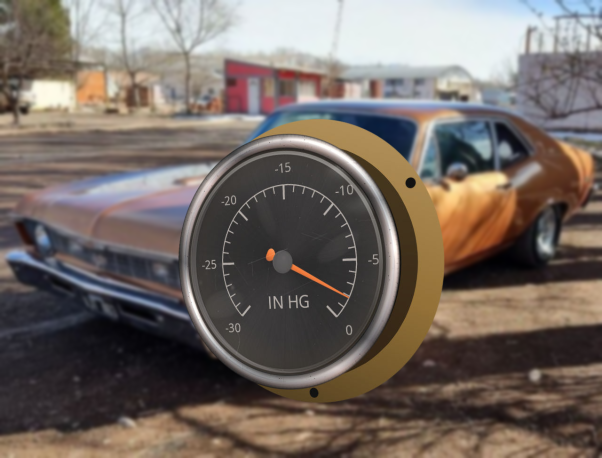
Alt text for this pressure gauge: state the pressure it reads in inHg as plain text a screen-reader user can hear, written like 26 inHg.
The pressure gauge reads -2 inHg
